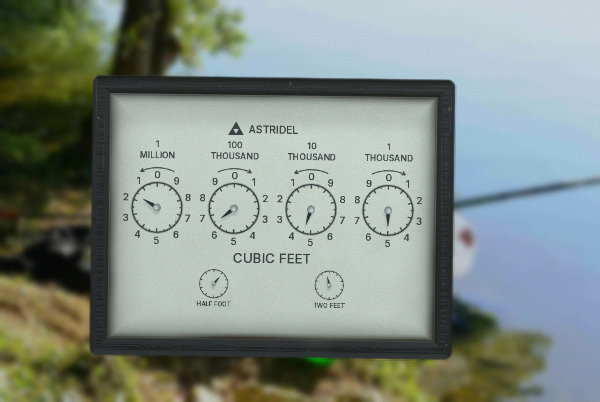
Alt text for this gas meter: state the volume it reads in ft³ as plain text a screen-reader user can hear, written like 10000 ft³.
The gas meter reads 164500 ft³
